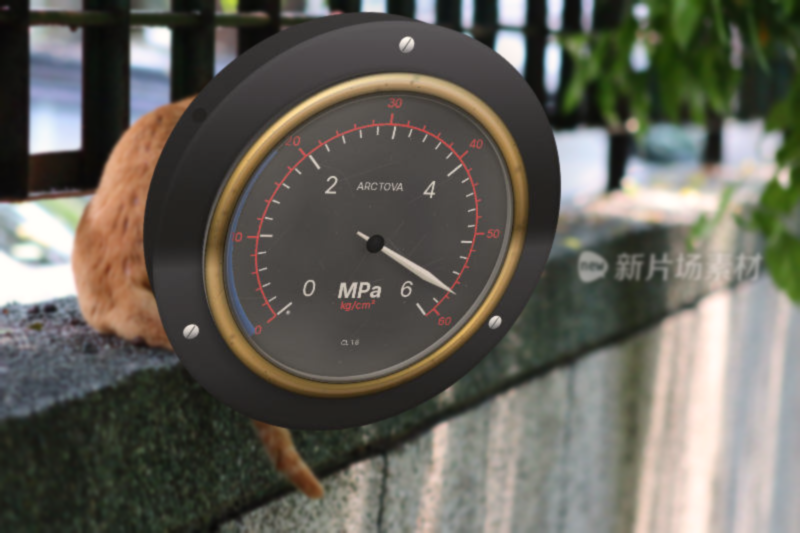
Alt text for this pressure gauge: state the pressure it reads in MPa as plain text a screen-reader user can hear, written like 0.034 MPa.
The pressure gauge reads 5.6 MPa
